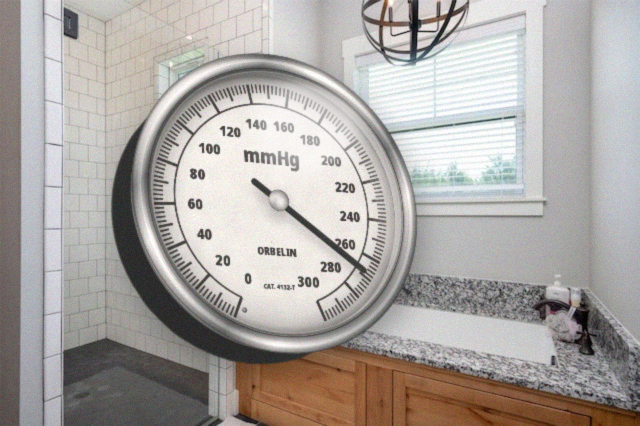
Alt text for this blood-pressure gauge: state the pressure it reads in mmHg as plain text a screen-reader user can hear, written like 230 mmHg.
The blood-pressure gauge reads 270 mmHg
